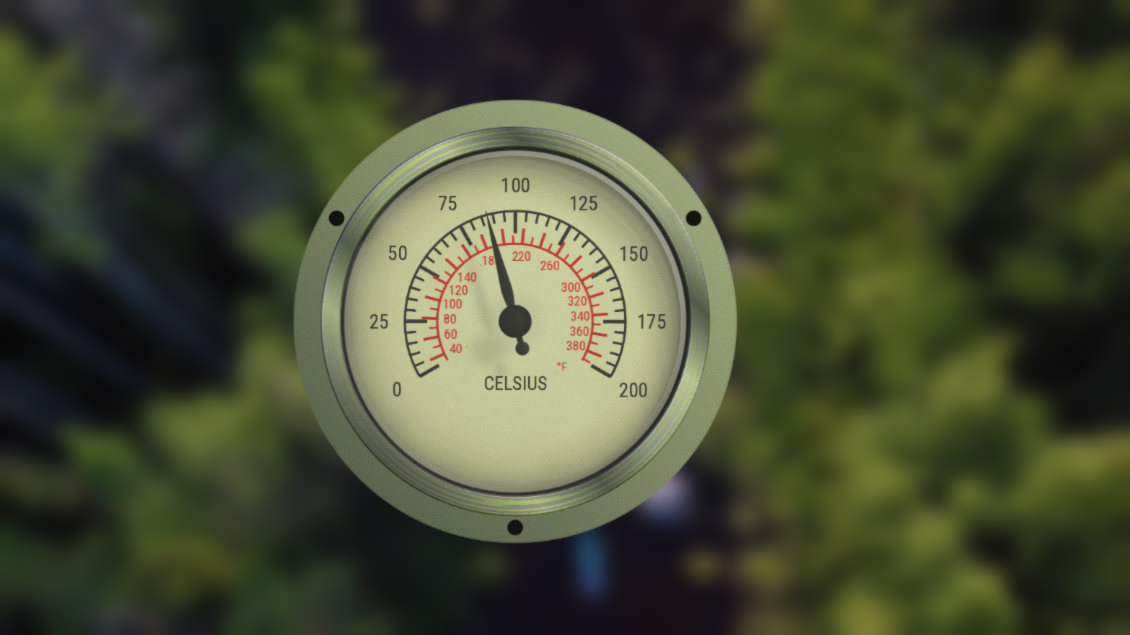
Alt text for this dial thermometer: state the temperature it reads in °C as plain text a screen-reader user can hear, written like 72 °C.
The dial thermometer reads 87.5 °C
